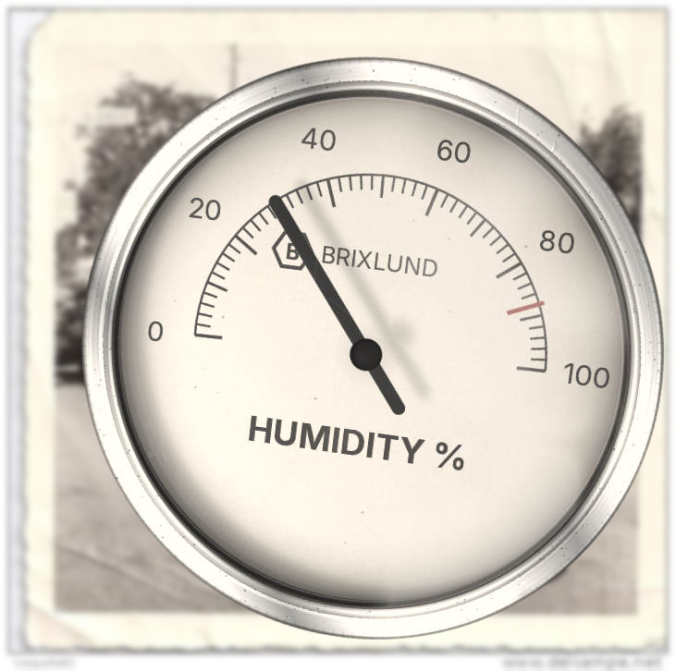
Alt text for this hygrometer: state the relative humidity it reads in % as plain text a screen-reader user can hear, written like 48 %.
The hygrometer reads 30 %
